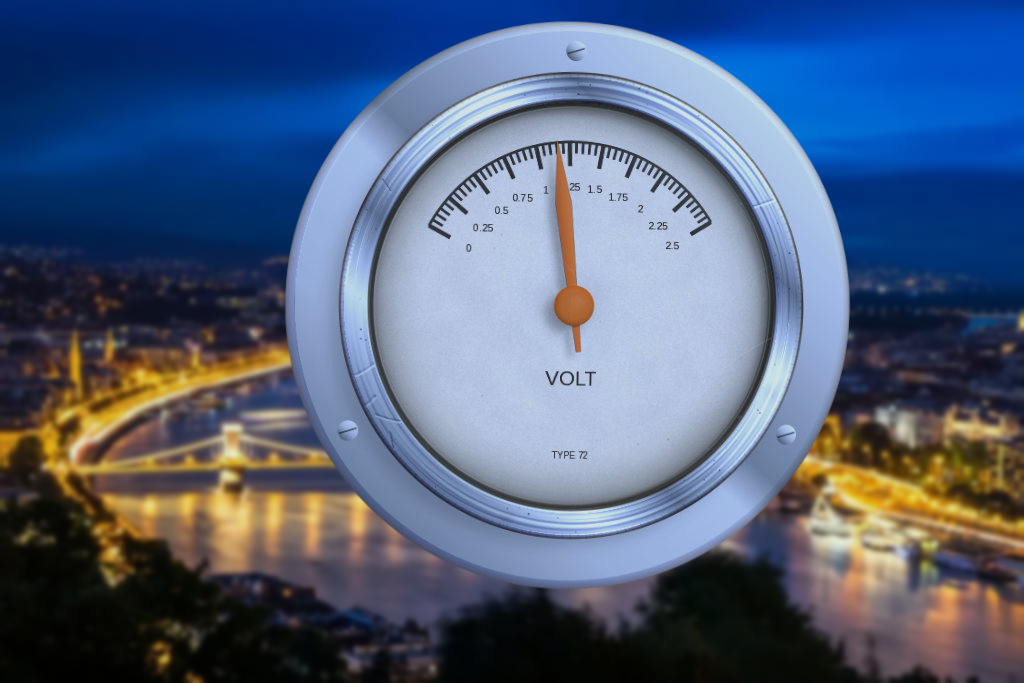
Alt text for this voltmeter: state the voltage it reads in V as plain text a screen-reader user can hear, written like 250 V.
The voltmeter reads 1.15 V
